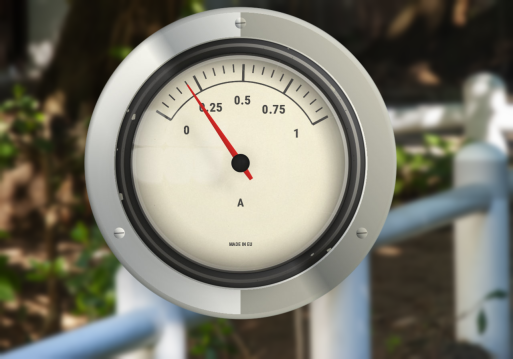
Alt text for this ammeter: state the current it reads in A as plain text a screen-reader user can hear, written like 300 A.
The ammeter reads 0.2 A
